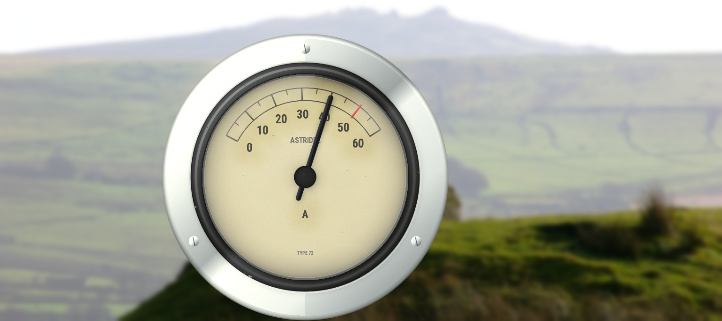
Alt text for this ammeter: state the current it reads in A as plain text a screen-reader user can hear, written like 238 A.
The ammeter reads 40 A
